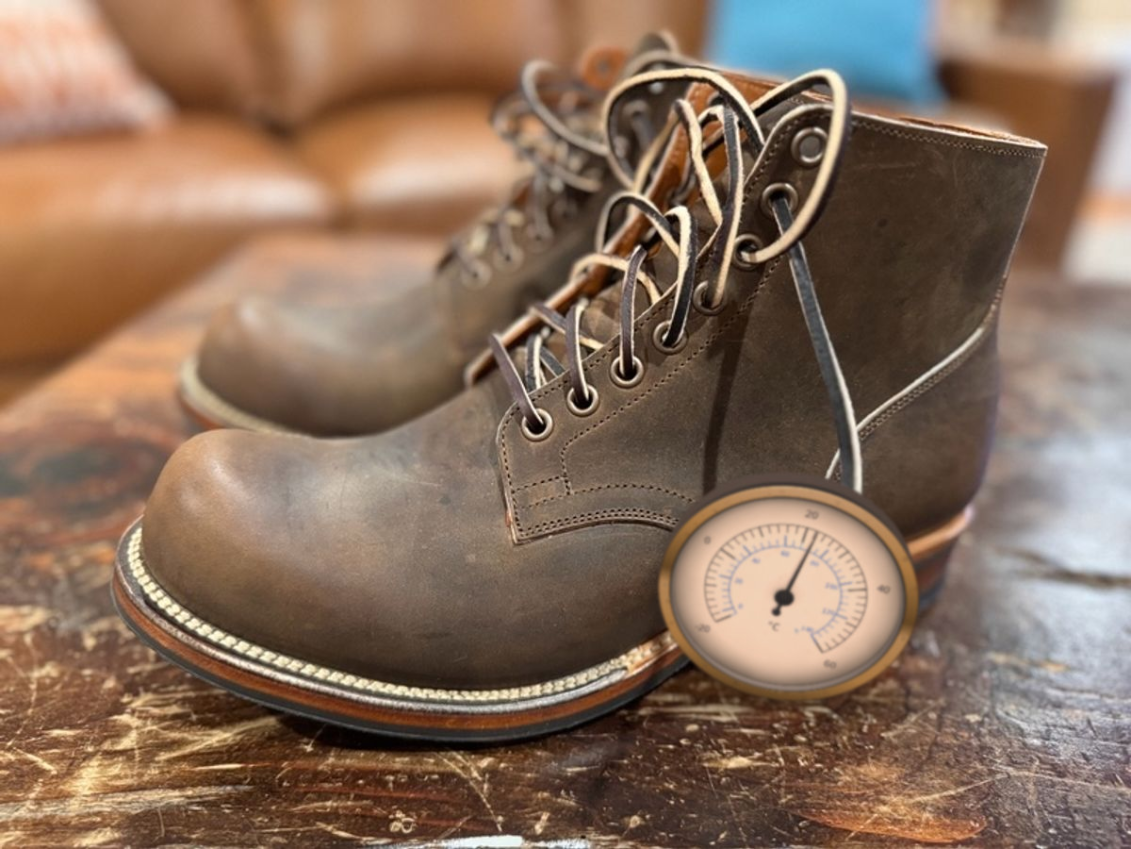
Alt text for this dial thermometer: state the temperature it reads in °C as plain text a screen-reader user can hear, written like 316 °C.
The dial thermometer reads 22 °C
